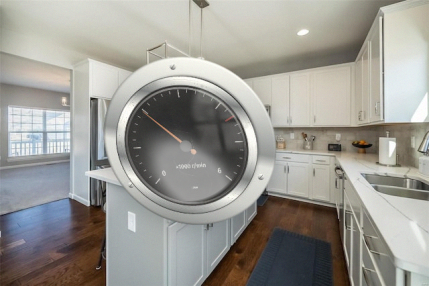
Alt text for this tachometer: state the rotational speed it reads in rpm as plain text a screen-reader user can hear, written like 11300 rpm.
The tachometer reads 2000 rpm
